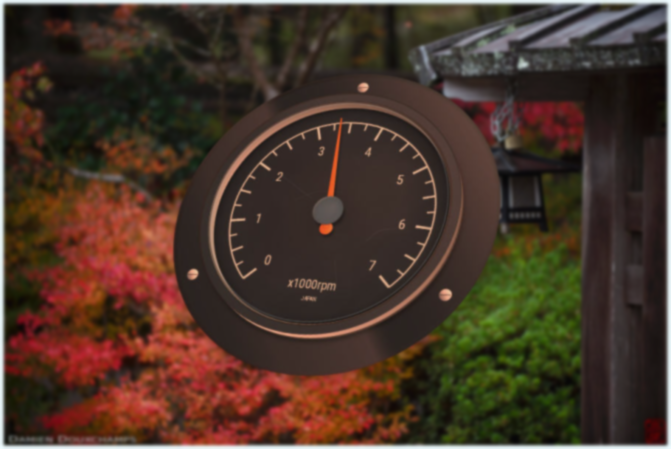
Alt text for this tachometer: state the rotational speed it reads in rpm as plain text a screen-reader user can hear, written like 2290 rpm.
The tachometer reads 3375 rpm
